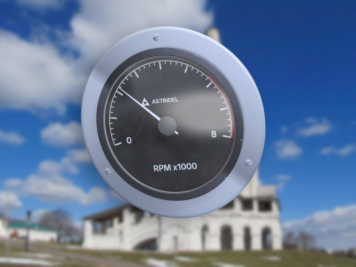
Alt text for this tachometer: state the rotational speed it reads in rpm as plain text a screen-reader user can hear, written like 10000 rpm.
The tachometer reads 2200 rpm
